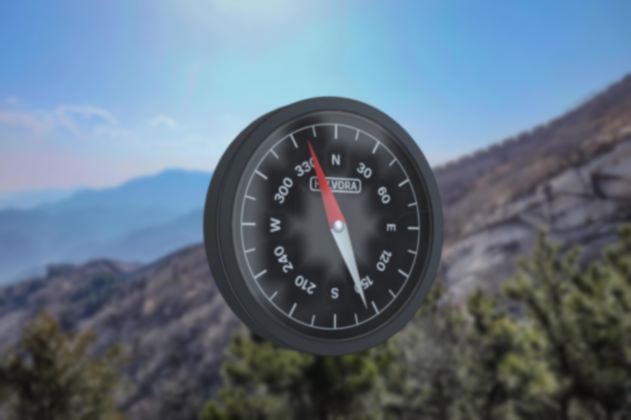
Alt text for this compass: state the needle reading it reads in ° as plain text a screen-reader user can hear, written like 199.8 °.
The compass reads 337.5 °
